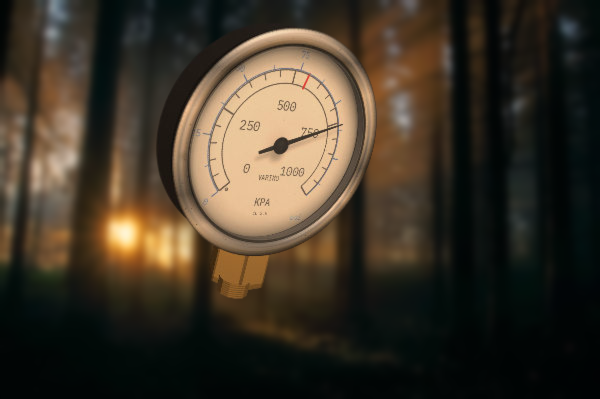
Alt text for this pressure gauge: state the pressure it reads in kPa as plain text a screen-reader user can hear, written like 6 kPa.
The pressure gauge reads 750 kPa
